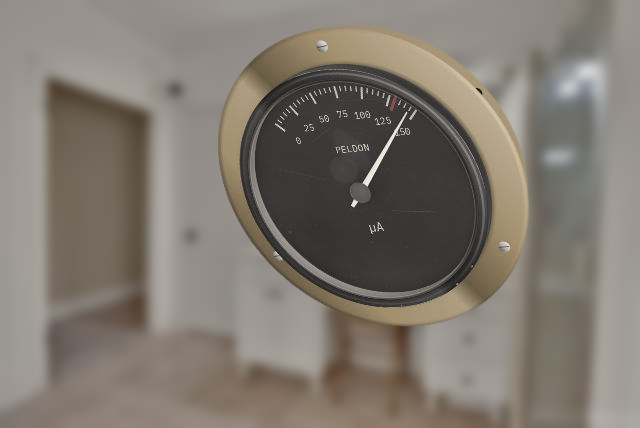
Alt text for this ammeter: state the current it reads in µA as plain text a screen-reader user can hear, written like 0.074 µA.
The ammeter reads 145 µA
